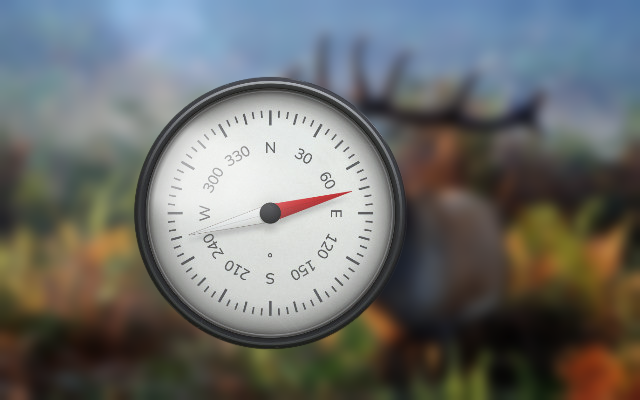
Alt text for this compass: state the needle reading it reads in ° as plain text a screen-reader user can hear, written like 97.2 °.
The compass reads 75 °
